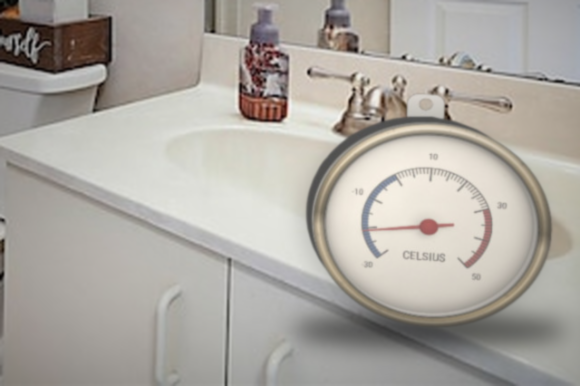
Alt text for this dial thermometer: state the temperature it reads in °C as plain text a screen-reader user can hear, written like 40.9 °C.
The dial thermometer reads -20 °C
